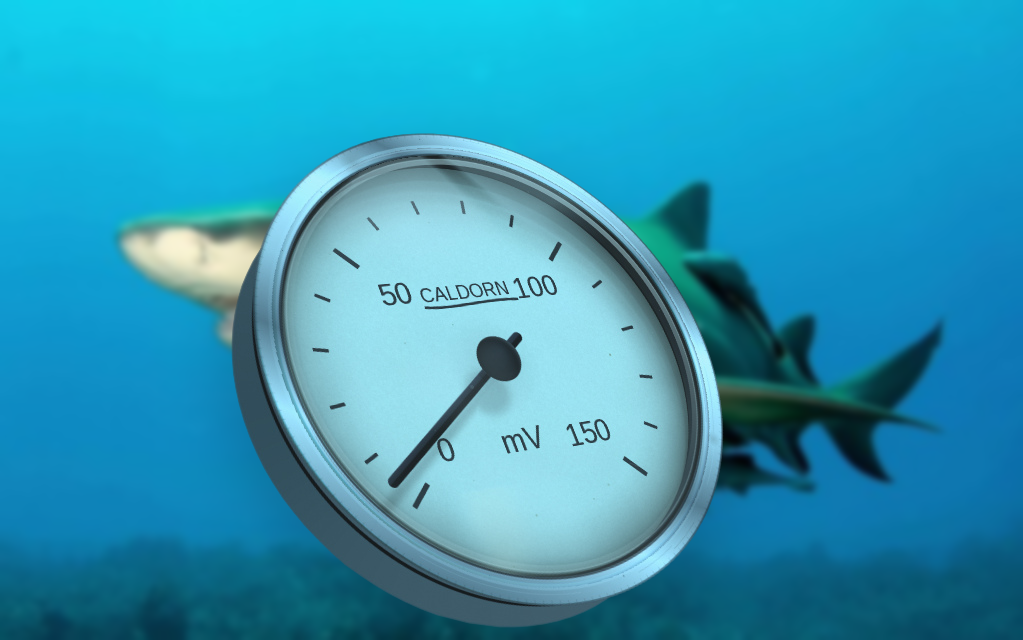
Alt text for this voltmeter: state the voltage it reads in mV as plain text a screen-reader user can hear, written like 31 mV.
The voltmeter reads 5 mV
